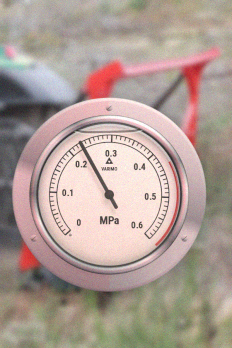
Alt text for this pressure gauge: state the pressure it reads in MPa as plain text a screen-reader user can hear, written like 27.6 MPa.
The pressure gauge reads 0.23 MPa
